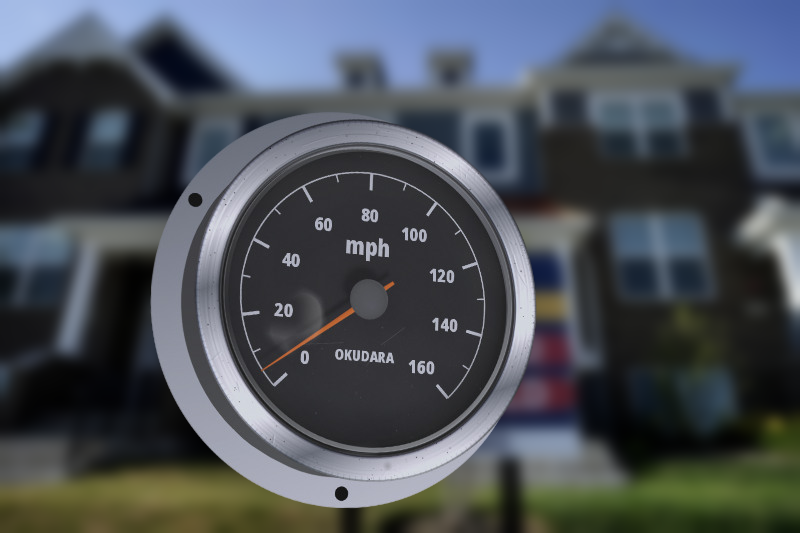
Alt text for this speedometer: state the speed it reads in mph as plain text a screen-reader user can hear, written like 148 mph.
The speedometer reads 5 mph
